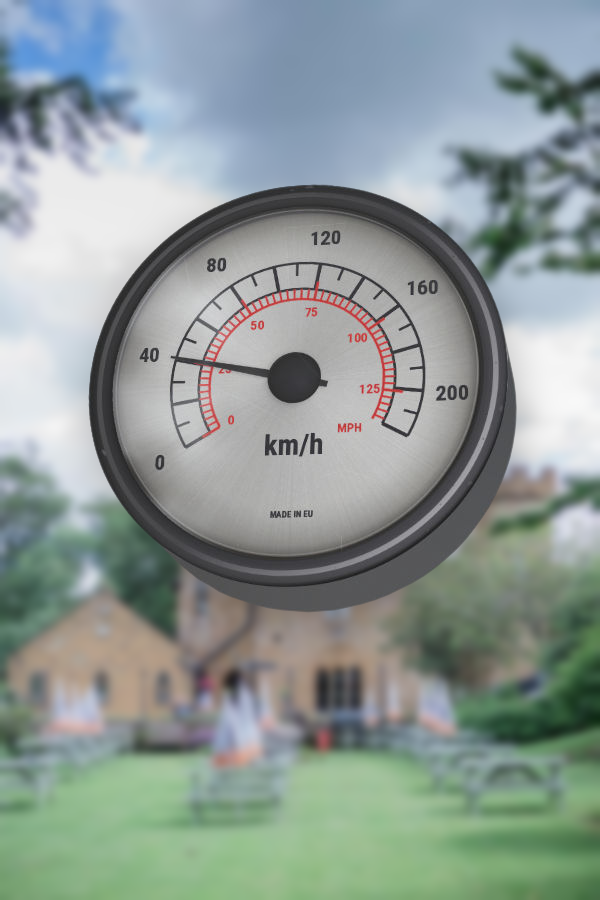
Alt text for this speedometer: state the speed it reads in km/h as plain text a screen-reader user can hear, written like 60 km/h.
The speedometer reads 40 km/h
